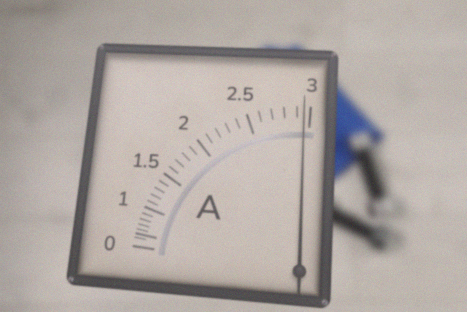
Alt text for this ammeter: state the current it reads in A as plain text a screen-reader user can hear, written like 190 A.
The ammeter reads 2.95 A
